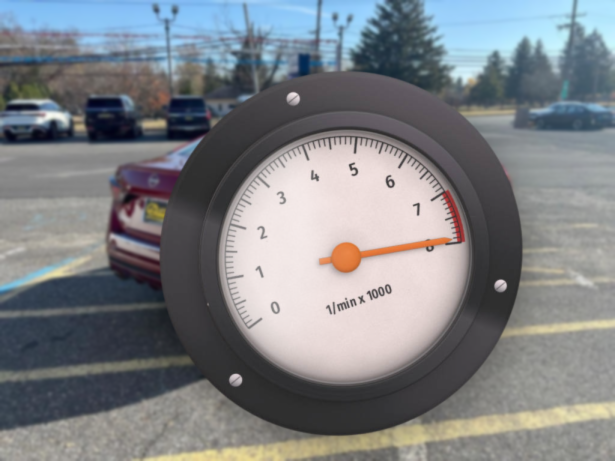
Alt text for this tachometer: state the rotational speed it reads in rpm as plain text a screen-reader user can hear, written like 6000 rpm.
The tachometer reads 7900 rpm
